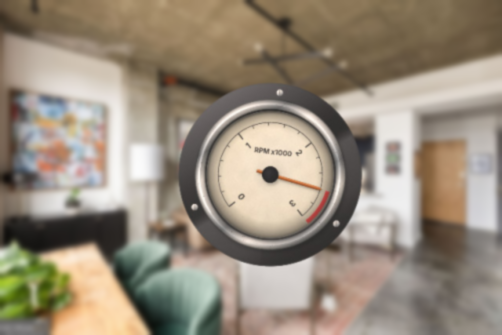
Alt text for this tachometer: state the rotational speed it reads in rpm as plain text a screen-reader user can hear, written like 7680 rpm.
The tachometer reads 2600 rpm
